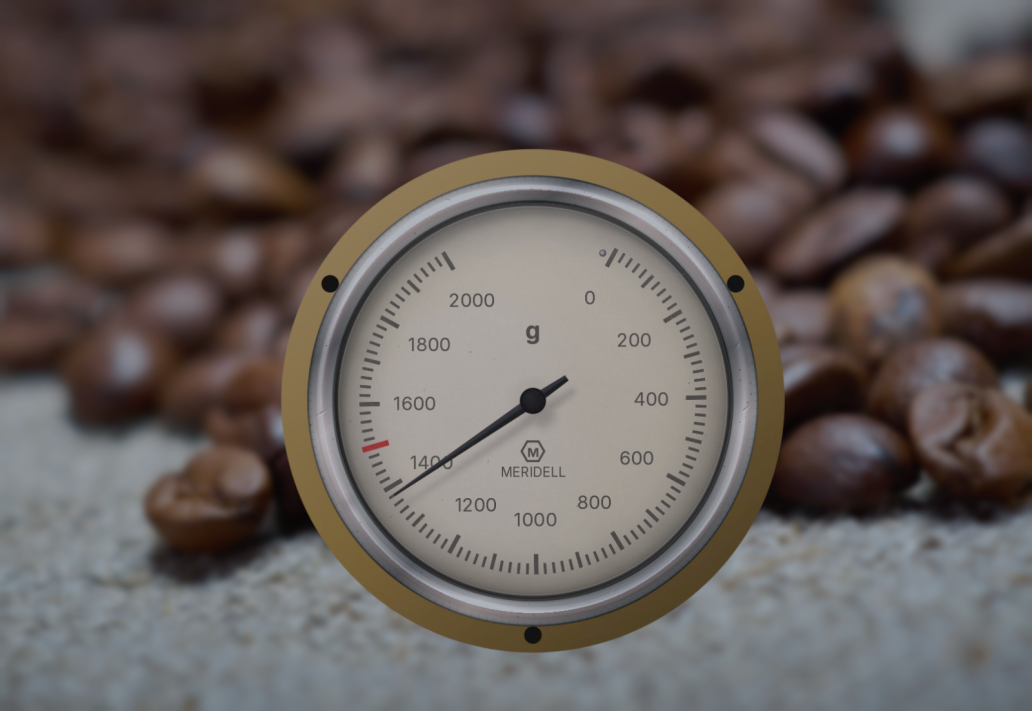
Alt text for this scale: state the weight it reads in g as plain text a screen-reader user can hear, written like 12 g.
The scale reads 1380 g
